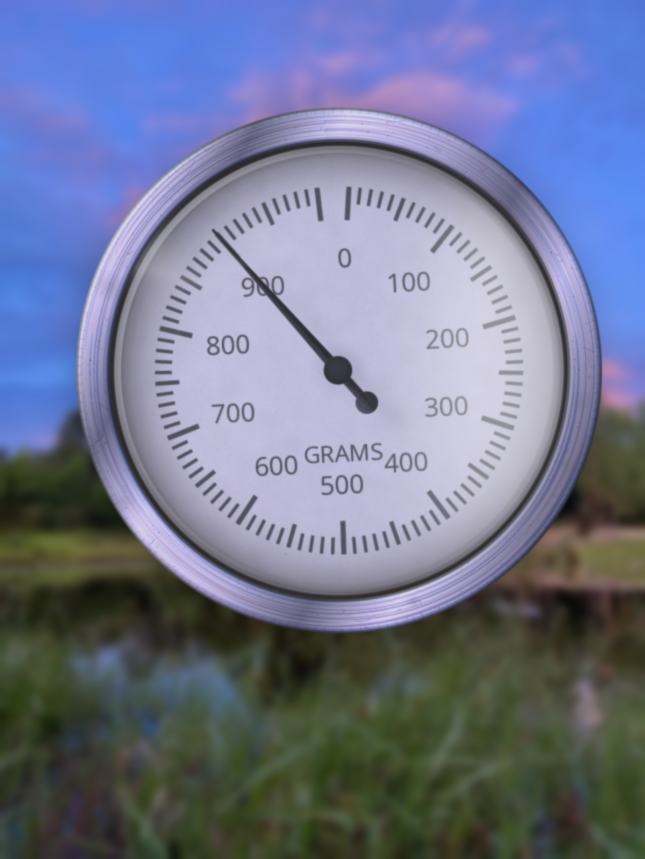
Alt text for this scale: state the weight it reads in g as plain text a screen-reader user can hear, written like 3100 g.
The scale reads 900 g
